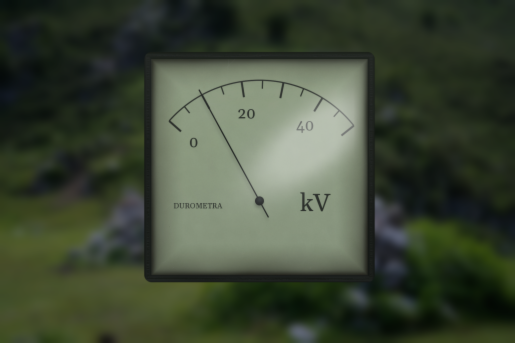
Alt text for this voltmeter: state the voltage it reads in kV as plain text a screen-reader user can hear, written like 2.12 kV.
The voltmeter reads 10 kV
